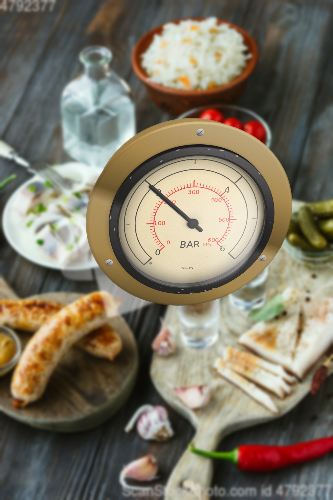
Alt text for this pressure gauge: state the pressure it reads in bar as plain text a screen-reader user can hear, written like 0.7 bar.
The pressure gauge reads 2 bar
